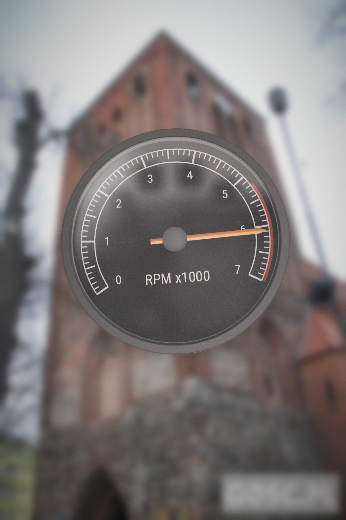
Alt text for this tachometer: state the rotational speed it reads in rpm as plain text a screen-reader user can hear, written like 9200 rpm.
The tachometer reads 6100 rpm
